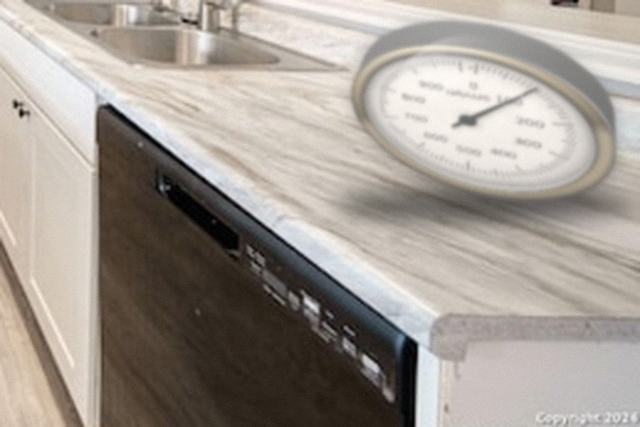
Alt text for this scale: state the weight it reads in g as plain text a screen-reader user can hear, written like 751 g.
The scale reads 100 g
